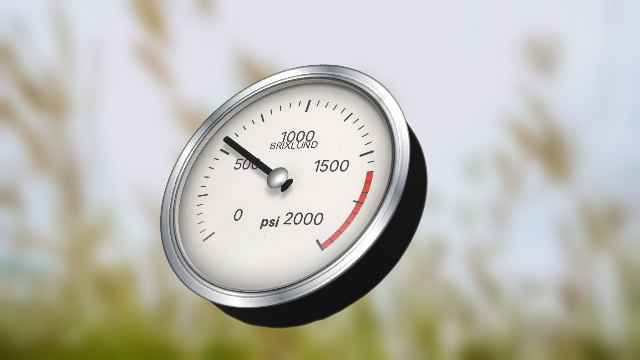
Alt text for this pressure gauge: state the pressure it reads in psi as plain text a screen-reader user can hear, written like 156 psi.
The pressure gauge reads 550 psi
